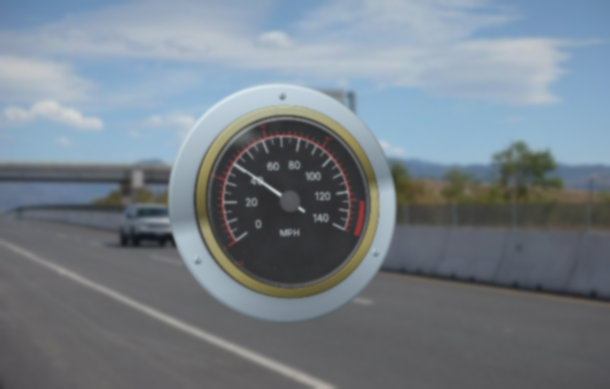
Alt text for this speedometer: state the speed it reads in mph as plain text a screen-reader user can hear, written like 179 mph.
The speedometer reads 40 mph
